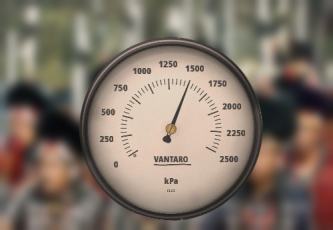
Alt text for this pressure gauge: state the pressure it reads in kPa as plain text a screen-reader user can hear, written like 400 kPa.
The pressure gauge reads 1500 kPa
